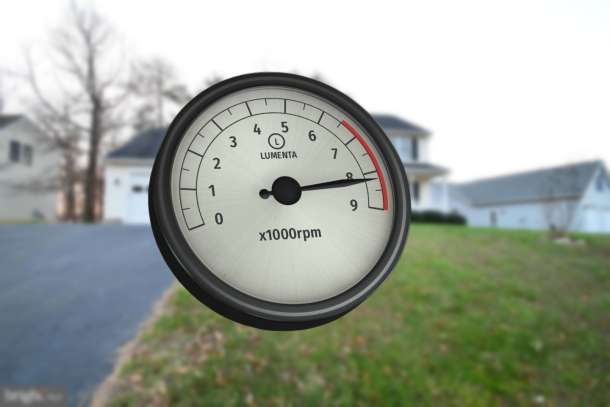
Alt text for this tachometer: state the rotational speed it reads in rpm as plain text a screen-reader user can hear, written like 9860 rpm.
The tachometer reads 8250 rpm
